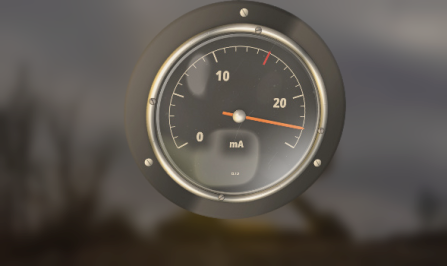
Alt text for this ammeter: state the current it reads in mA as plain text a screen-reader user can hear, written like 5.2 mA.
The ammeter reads 23 mA
